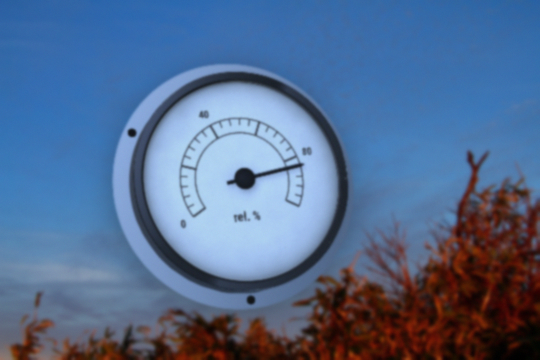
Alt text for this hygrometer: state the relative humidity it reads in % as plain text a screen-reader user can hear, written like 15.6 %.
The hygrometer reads 84 %
